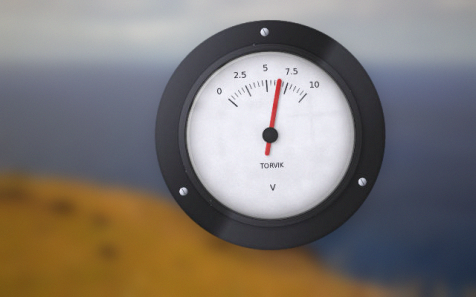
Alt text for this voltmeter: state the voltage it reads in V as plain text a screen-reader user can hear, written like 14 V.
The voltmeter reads 6.5 V
